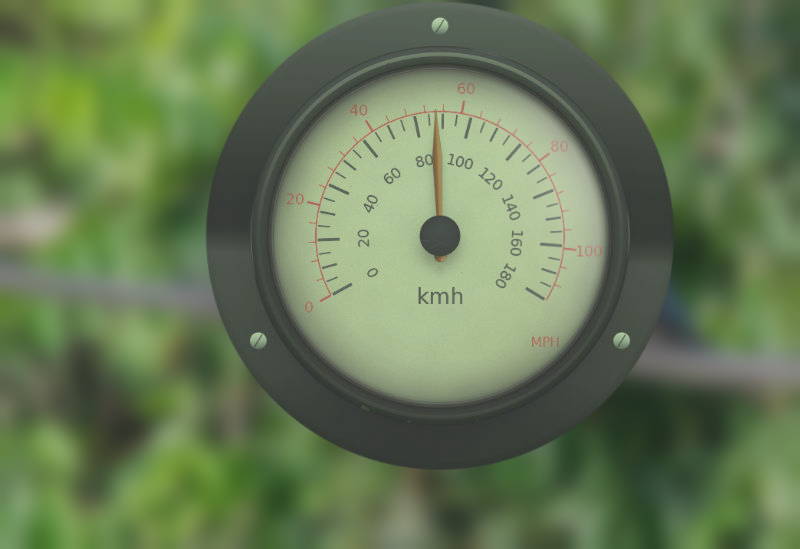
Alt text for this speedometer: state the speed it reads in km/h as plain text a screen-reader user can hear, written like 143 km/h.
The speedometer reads 87.5 km/h
